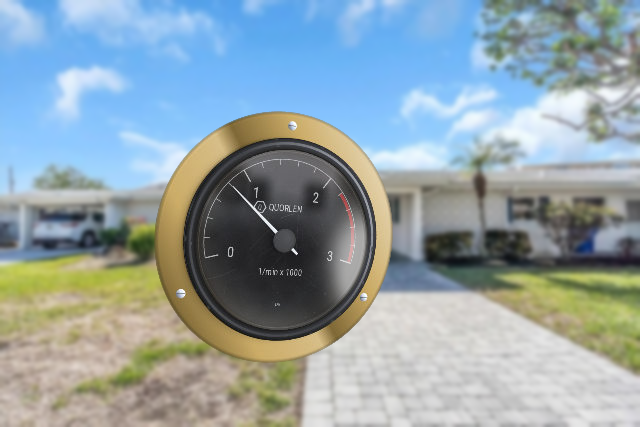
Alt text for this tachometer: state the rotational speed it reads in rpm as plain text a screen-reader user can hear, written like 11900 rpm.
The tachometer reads 800 rpm
